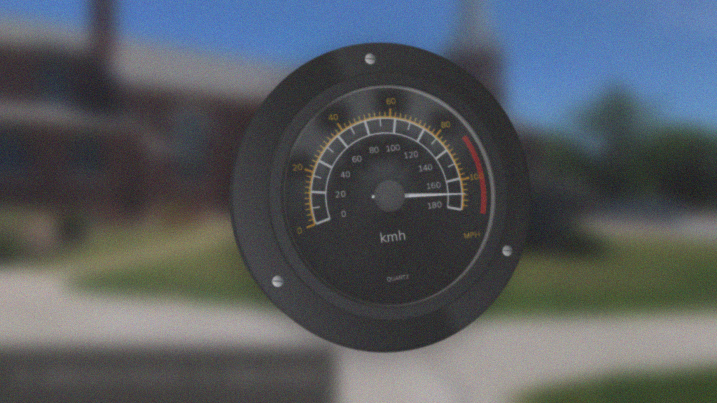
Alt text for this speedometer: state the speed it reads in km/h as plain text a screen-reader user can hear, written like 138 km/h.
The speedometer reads 170 km/h
